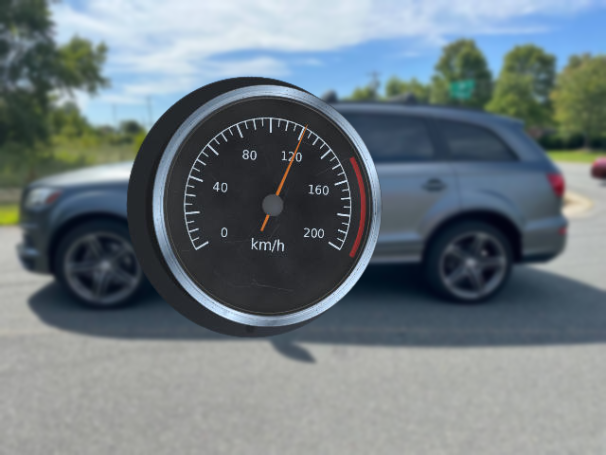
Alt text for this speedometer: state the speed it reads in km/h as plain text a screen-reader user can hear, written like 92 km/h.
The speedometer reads 120 km/h
